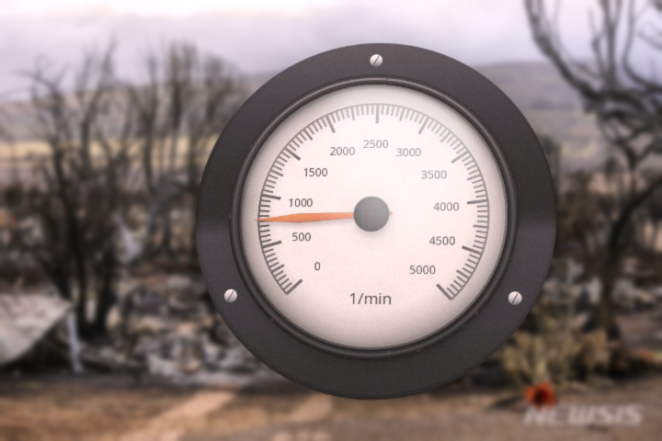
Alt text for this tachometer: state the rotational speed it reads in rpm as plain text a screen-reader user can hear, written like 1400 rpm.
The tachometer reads 750 rpm
